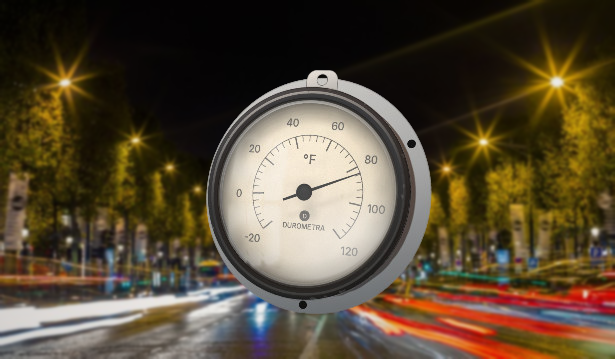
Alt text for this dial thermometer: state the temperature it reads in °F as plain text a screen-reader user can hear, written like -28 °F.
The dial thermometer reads 84 °F
